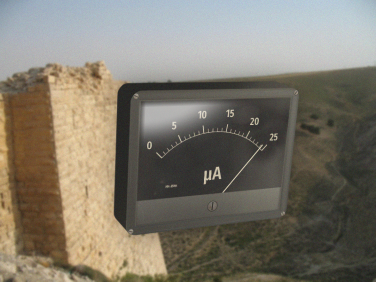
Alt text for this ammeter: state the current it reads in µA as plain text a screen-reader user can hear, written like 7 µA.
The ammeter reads 24 µA
